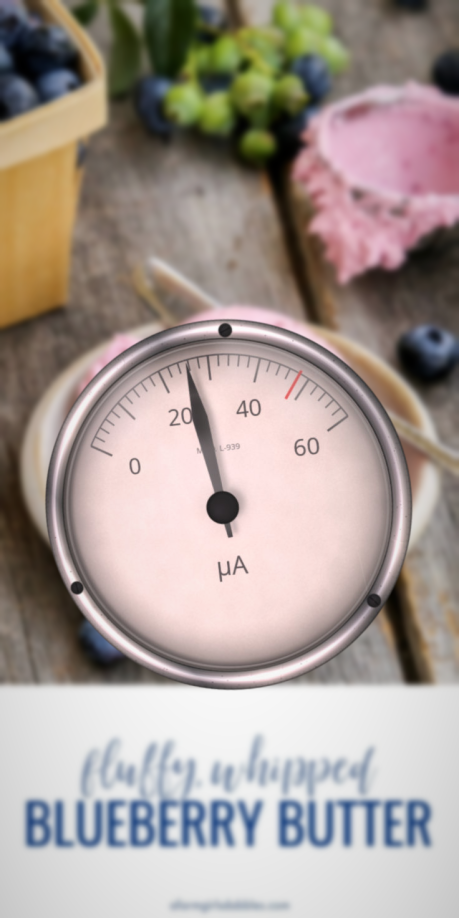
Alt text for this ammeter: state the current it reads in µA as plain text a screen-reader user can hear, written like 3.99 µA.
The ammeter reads 26 µA
